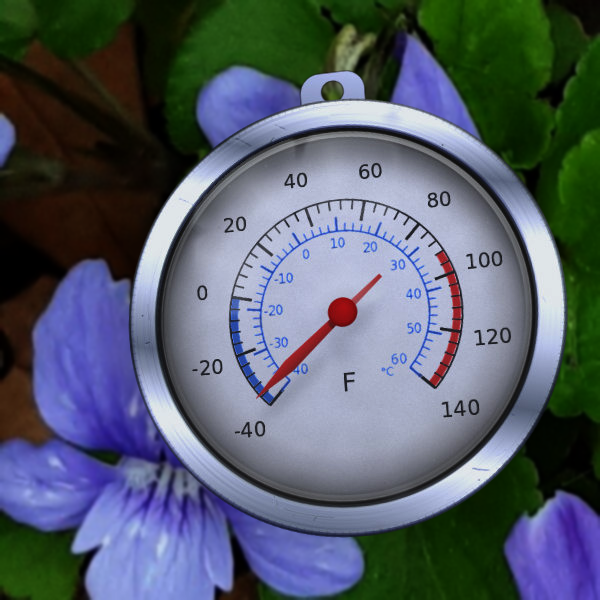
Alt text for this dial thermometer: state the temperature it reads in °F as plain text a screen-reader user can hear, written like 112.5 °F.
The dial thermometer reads -36 °F
